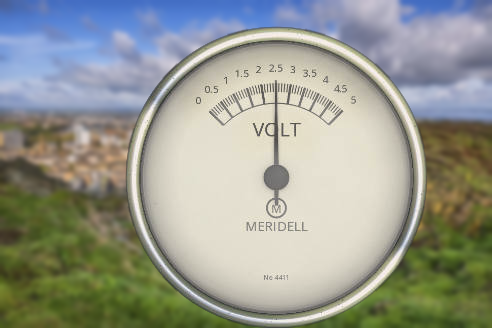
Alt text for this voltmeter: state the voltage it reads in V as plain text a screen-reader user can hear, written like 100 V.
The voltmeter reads 2.5 V
